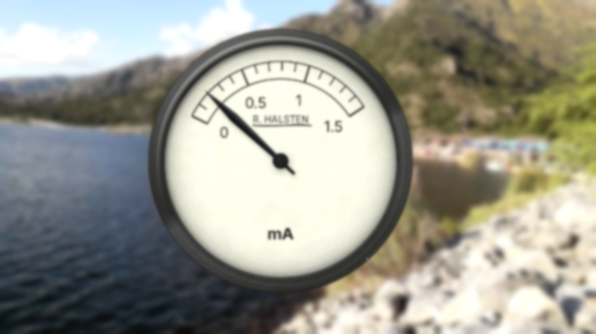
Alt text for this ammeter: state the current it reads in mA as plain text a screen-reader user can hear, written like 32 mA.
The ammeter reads 0.2 mA
